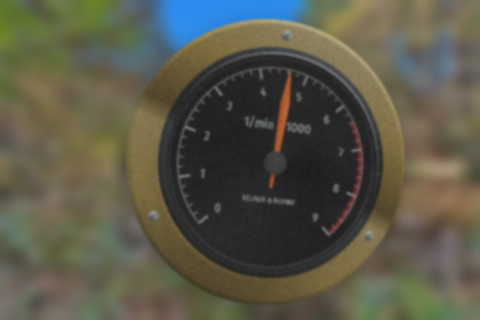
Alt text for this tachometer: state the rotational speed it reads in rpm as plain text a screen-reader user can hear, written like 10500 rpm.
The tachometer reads 4600 rpm
